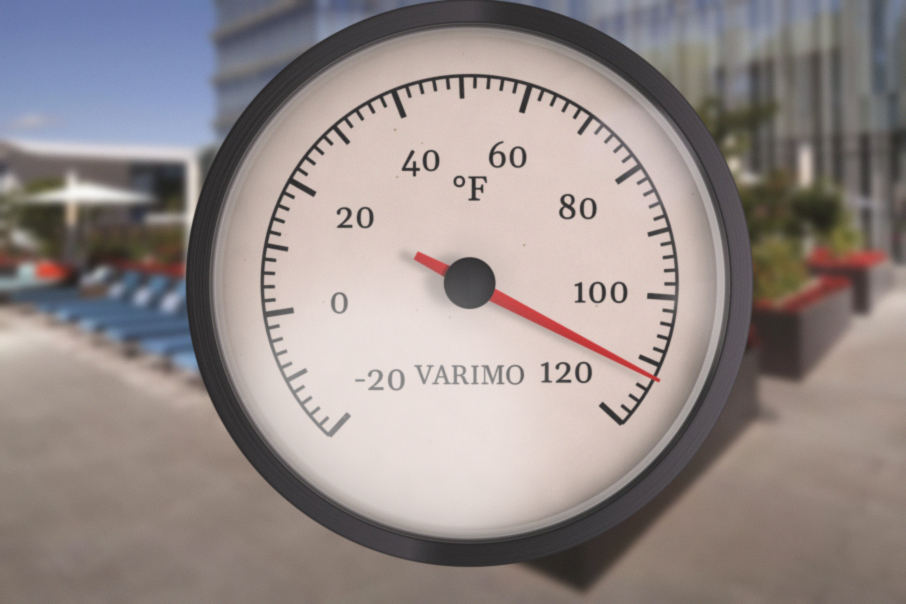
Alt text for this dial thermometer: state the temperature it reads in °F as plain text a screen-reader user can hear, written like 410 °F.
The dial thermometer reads 112 °F
